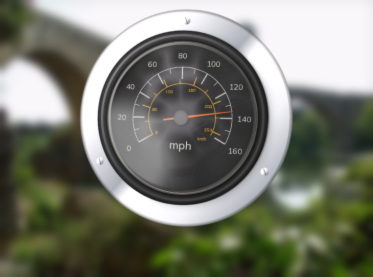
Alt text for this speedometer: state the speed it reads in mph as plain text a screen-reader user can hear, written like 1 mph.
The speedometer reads 135 mph
